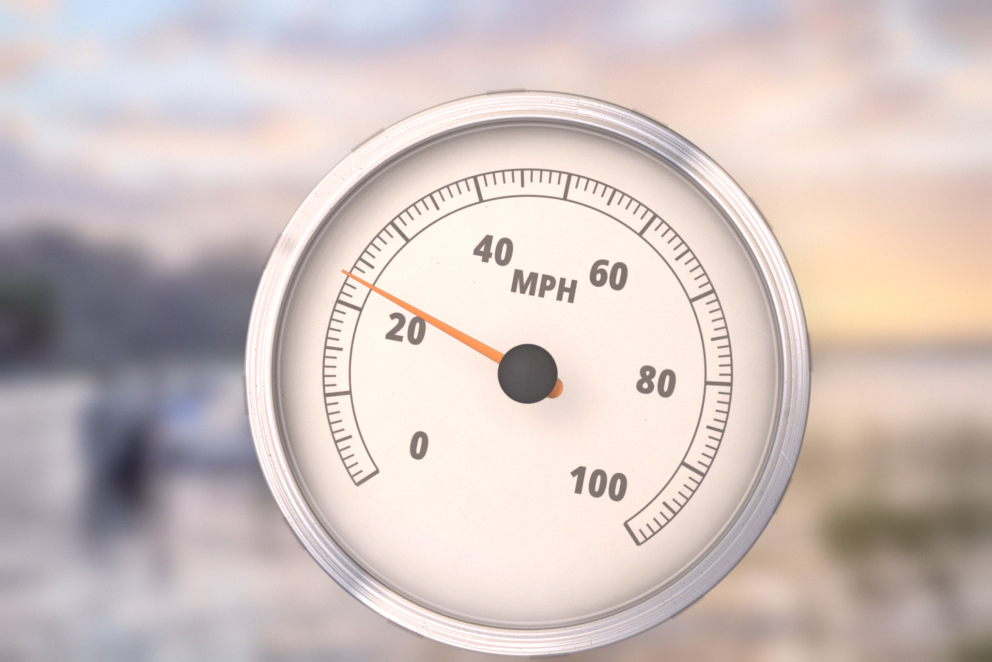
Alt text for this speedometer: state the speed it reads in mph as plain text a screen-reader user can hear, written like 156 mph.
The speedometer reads 23 mph
